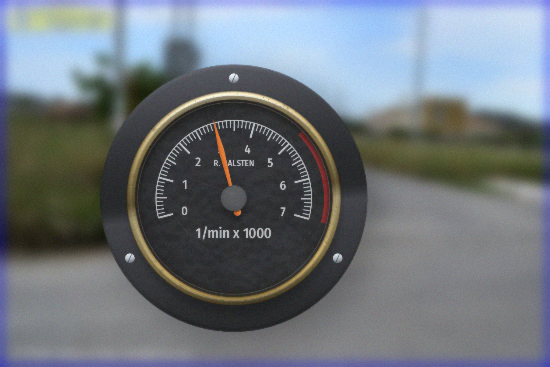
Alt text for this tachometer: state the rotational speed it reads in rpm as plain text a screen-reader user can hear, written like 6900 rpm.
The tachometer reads 3000 rpm
